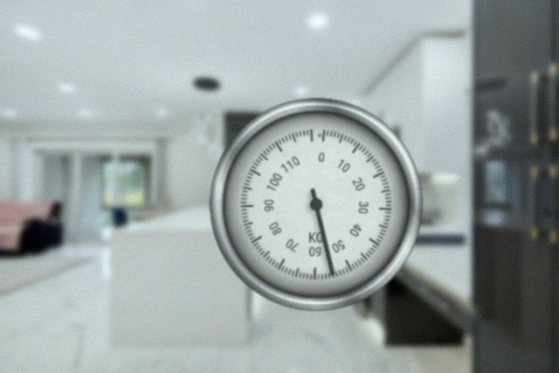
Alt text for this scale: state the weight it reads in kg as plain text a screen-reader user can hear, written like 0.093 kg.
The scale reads 55 kg
